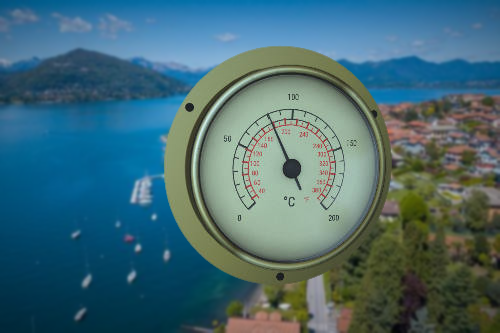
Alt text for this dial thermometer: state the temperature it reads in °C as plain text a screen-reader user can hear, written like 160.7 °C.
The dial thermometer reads 80 °C
